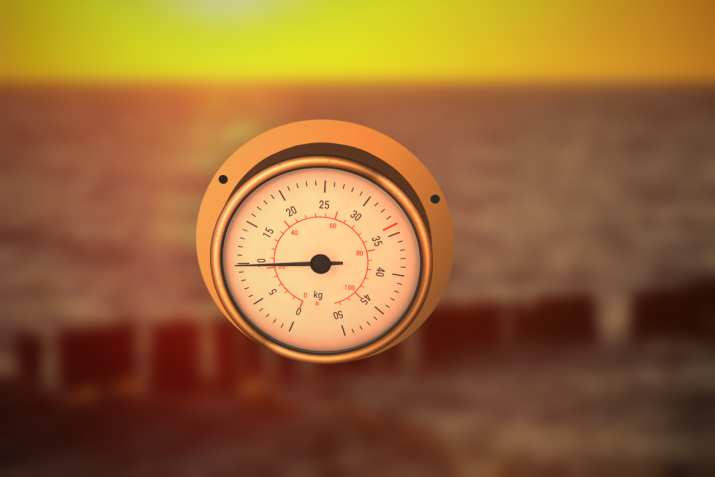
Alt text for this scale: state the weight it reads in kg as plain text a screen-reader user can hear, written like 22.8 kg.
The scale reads 10 kg
